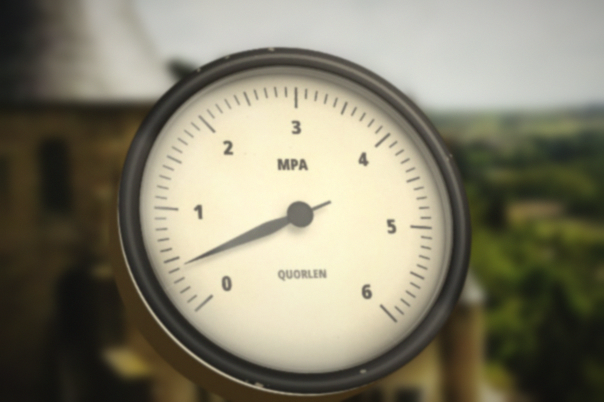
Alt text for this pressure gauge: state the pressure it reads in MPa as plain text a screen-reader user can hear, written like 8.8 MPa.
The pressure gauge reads 0.4 MPa
